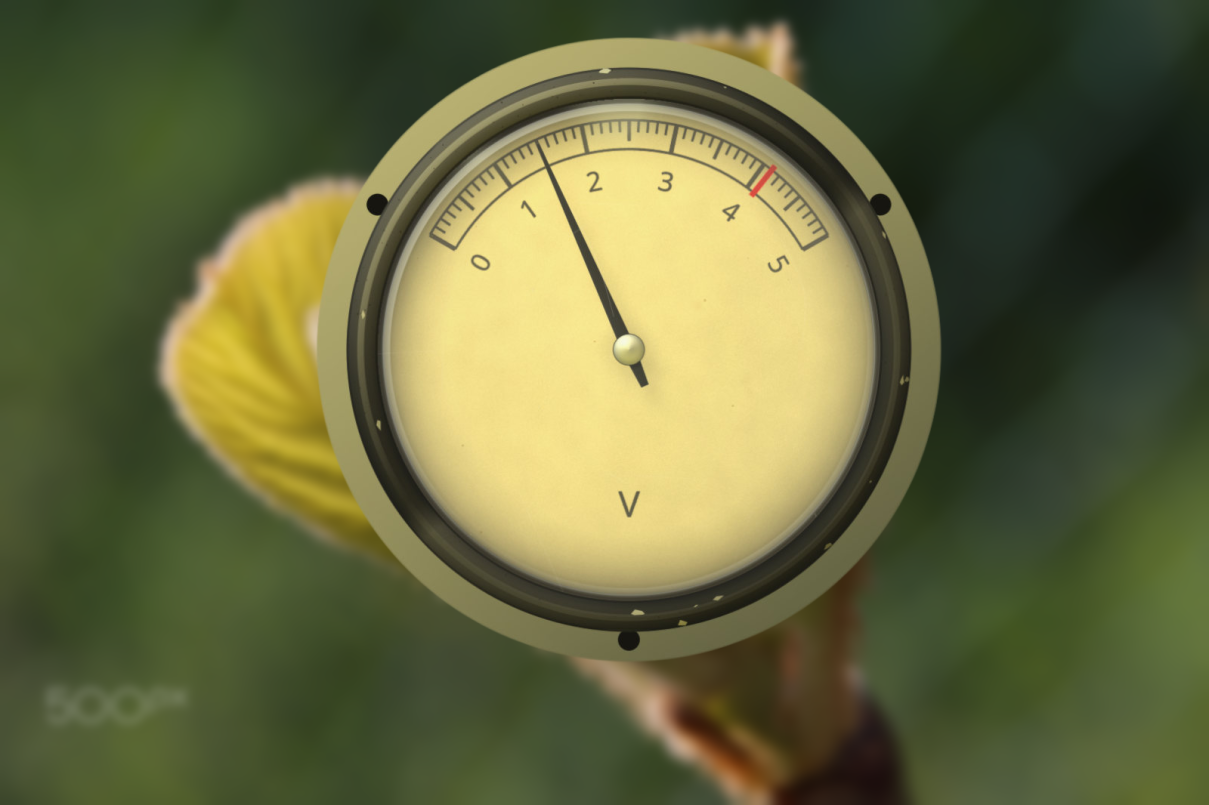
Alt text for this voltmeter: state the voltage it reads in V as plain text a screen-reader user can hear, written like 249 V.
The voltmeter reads 1.5 V
